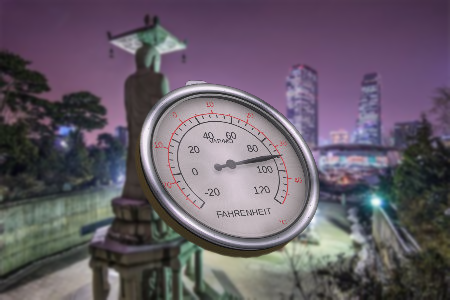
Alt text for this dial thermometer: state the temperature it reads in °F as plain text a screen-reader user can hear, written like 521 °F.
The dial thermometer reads 92 °F
